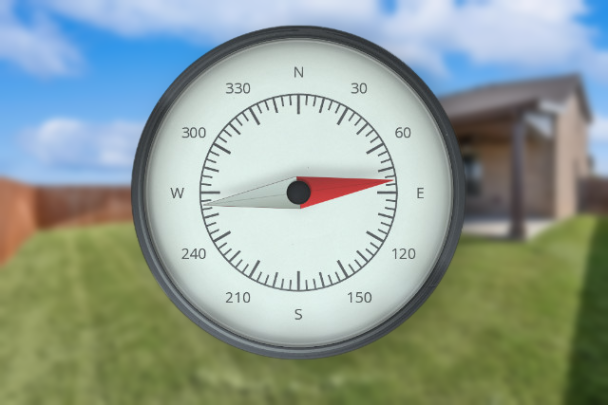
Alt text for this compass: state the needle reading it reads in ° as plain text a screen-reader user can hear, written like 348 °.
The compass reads 82.5 °
